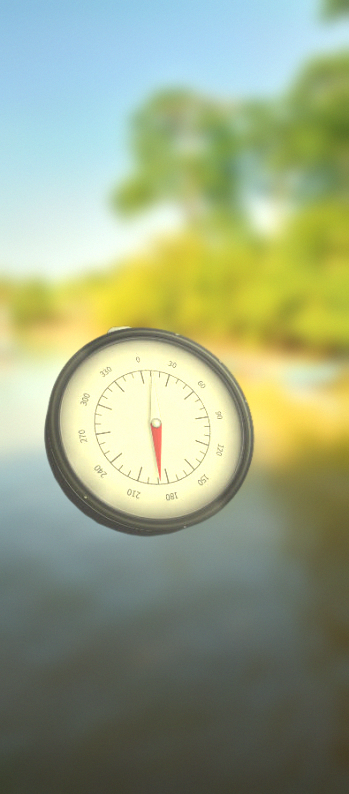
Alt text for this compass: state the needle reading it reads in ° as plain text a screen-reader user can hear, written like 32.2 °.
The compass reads 190 °
